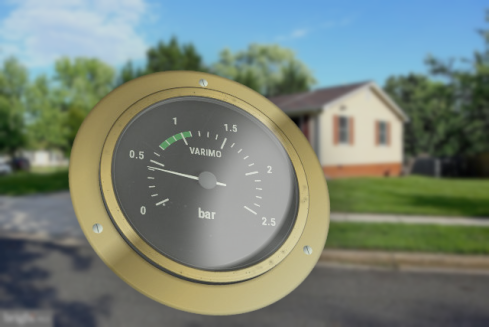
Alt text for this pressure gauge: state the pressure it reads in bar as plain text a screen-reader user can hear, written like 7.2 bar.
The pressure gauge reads 0.4 bar
